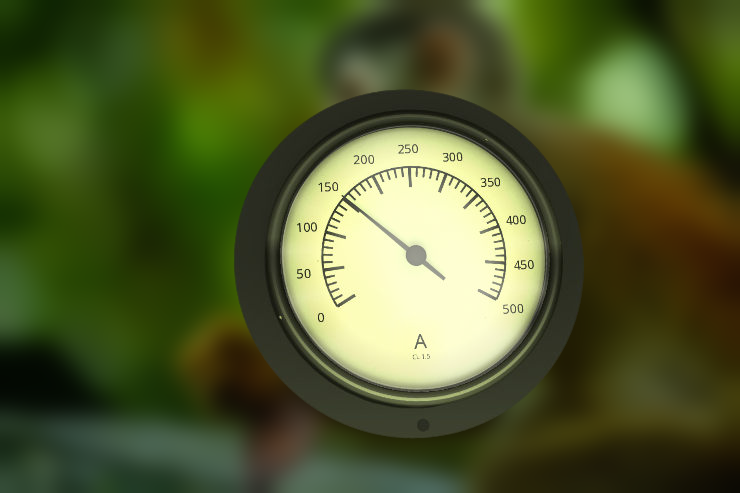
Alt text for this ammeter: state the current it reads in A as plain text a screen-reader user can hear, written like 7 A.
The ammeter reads 150 A
